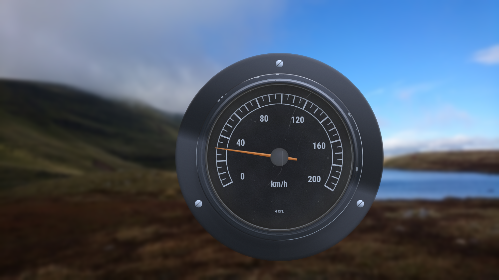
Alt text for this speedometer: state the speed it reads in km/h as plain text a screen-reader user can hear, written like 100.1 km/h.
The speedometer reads 30 km/h
